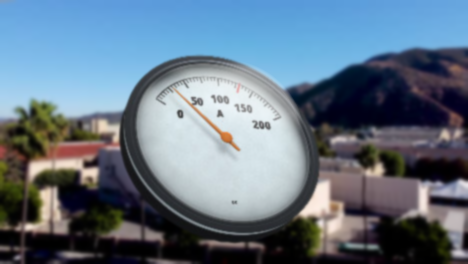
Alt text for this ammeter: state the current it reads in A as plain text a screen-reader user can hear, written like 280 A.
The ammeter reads 25 A
